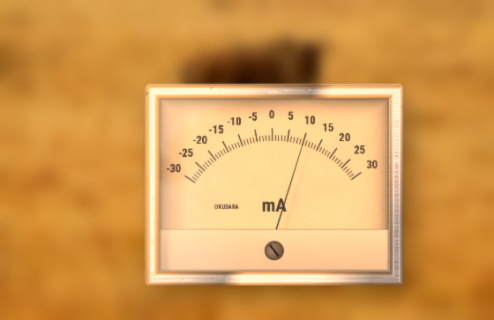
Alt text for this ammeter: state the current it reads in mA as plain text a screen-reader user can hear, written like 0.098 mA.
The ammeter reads 10 mA
